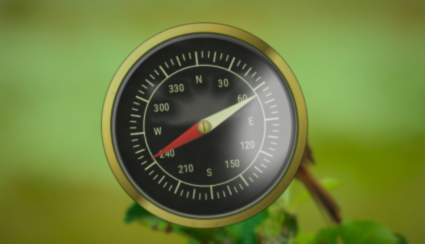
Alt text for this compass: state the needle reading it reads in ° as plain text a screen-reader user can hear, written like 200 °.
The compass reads 245 °
